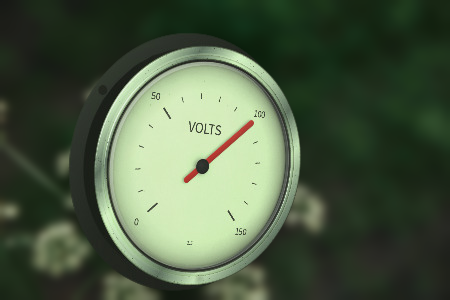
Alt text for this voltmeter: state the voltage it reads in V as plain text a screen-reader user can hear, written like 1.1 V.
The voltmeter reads 100 V
